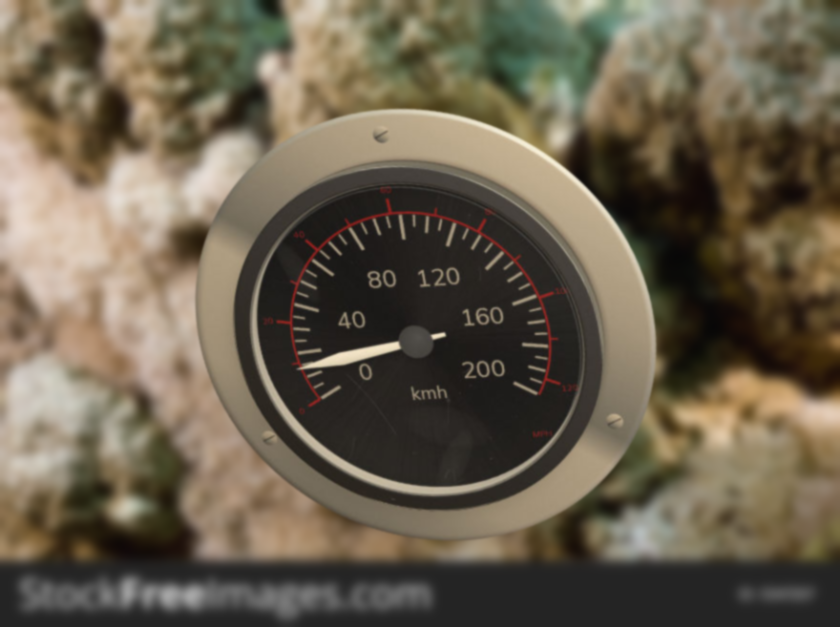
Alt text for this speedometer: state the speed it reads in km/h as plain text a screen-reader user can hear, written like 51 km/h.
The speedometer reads 15 km/h
